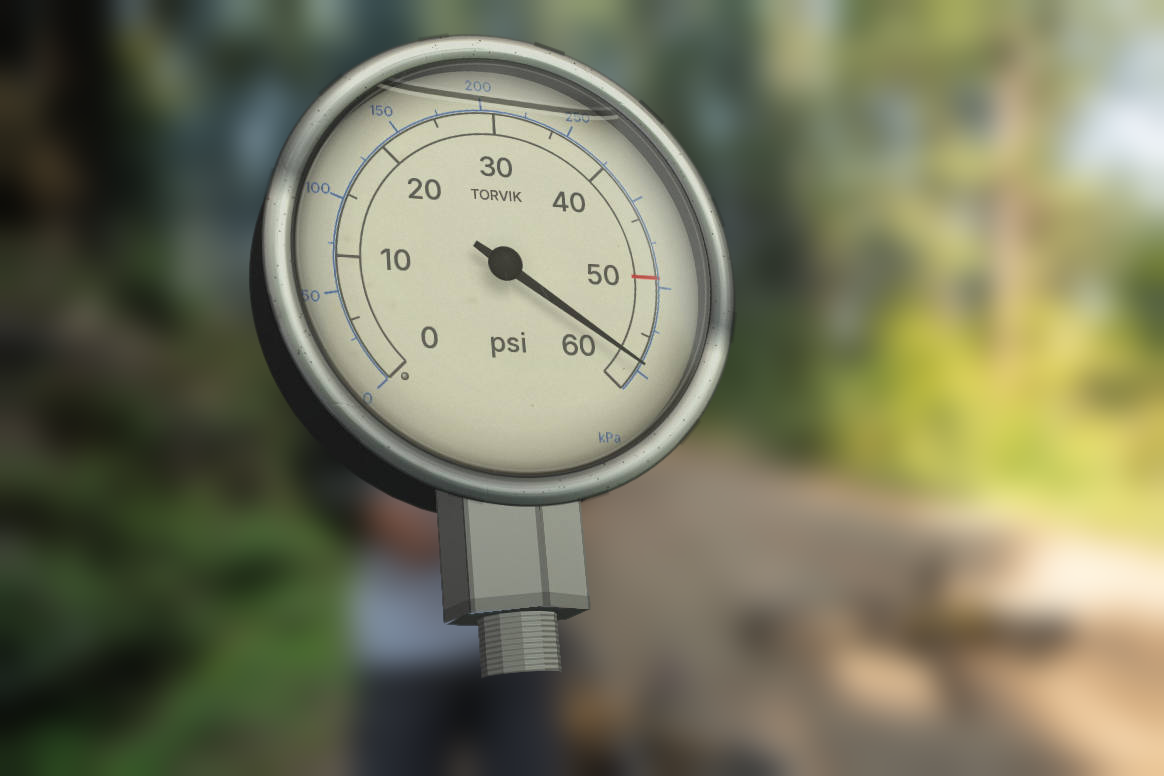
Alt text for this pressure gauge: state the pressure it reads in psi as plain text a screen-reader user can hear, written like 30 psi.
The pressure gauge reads 57.5 psi
